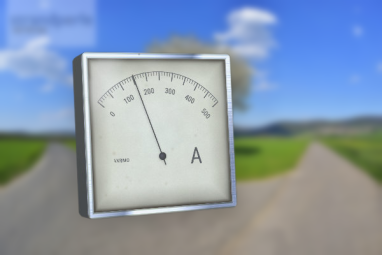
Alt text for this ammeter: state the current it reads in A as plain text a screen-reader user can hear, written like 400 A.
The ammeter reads 150 A
